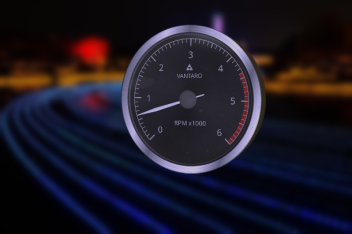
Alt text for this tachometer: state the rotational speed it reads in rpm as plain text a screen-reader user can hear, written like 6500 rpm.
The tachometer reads 600 rpm
